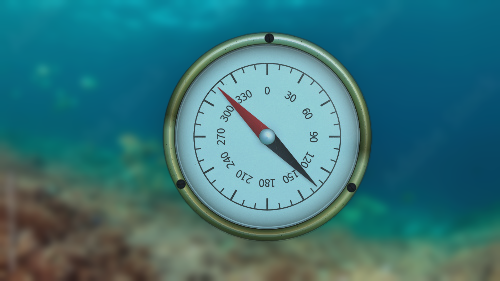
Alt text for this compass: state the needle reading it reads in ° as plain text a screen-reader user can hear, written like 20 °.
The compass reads 315 °
